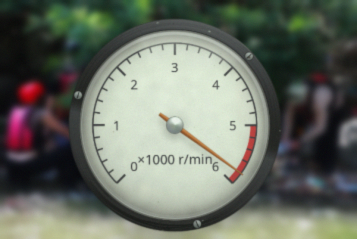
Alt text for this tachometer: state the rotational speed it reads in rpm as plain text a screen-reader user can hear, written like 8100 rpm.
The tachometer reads 5800 rpm
